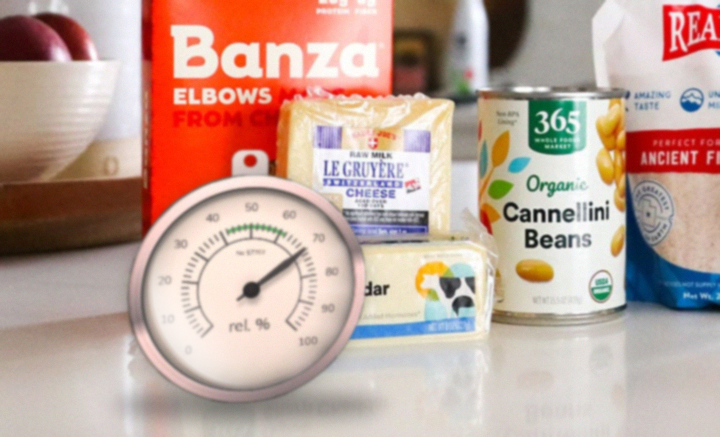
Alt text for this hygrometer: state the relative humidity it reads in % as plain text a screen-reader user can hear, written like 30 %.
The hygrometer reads 70 %
